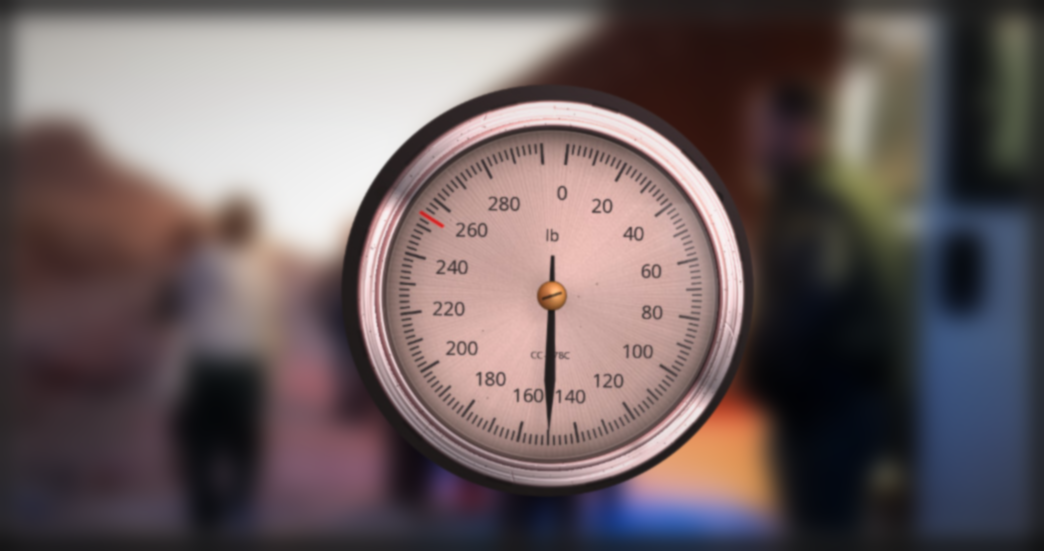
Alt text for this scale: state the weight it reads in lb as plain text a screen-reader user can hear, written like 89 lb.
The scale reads 150 lb
